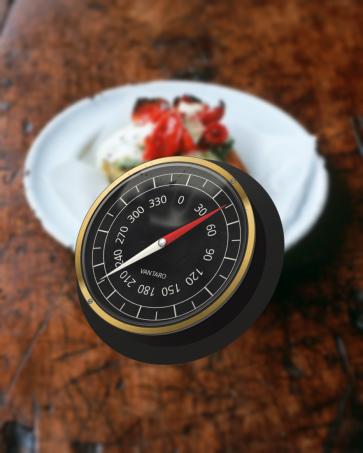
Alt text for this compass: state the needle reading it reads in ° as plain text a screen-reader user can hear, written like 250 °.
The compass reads 45 °
